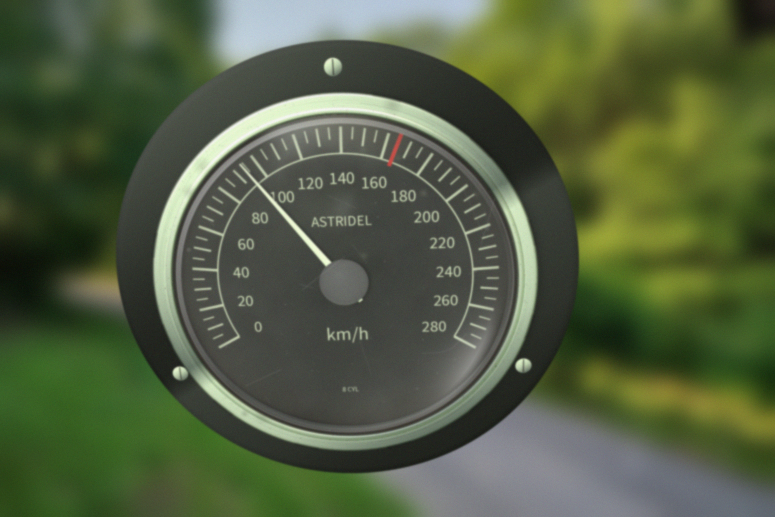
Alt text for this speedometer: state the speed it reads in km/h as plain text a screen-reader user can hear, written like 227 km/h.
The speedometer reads 95 km/h
